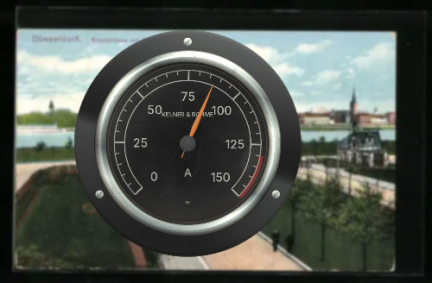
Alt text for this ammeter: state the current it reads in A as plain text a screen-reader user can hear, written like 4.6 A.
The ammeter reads 87.5 A
